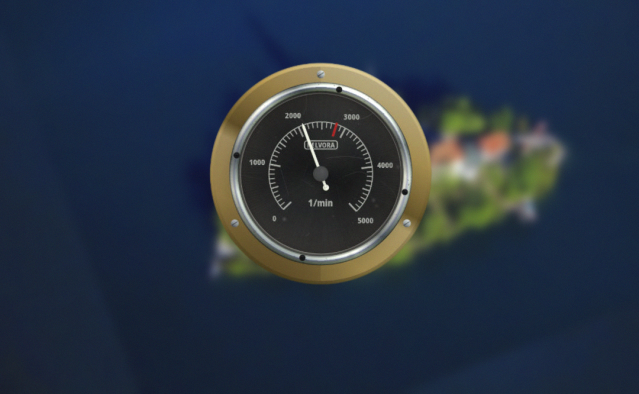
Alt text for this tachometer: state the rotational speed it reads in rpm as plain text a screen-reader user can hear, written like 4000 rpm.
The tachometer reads 2100 rpm
